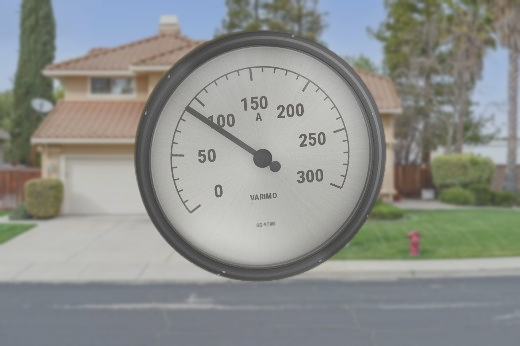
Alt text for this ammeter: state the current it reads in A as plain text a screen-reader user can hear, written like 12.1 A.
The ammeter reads 90 A
